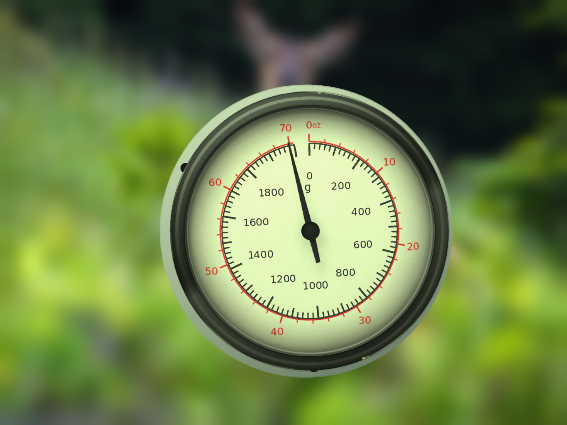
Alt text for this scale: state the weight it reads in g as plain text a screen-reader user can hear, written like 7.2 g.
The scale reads 1980 g
